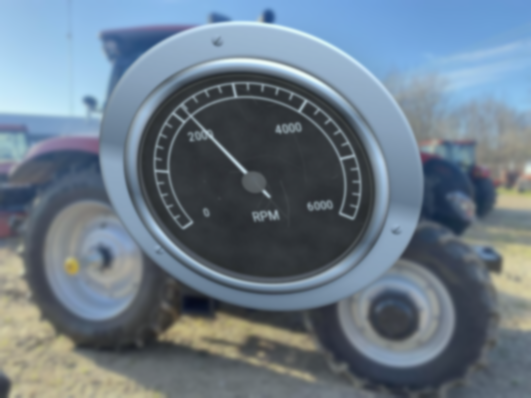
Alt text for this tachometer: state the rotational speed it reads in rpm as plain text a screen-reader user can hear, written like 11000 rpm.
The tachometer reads 2200 rpm
